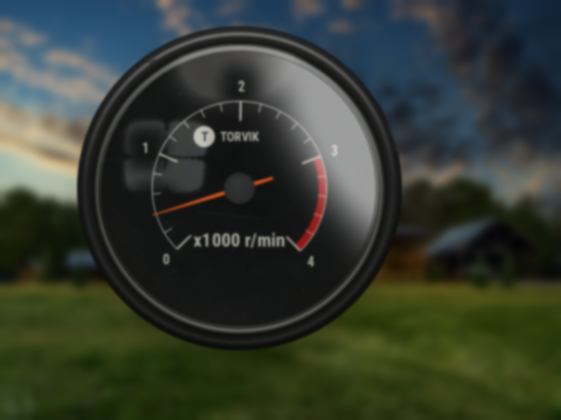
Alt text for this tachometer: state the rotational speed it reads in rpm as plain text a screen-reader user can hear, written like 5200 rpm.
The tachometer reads 400 rpm
